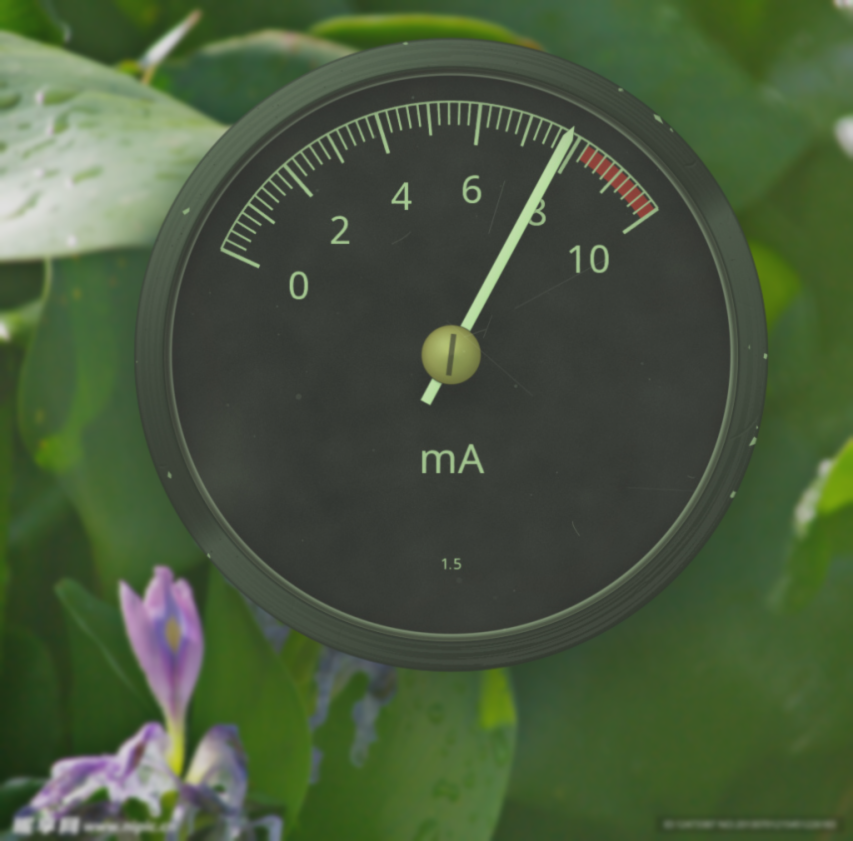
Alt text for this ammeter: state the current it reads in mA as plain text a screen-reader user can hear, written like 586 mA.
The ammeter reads 7.8 mA
